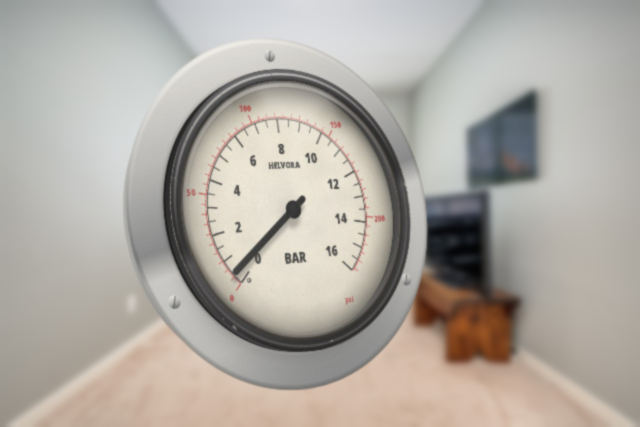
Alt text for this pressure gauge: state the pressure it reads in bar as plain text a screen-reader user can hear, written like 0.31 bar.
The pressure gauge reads 0.5 bar
